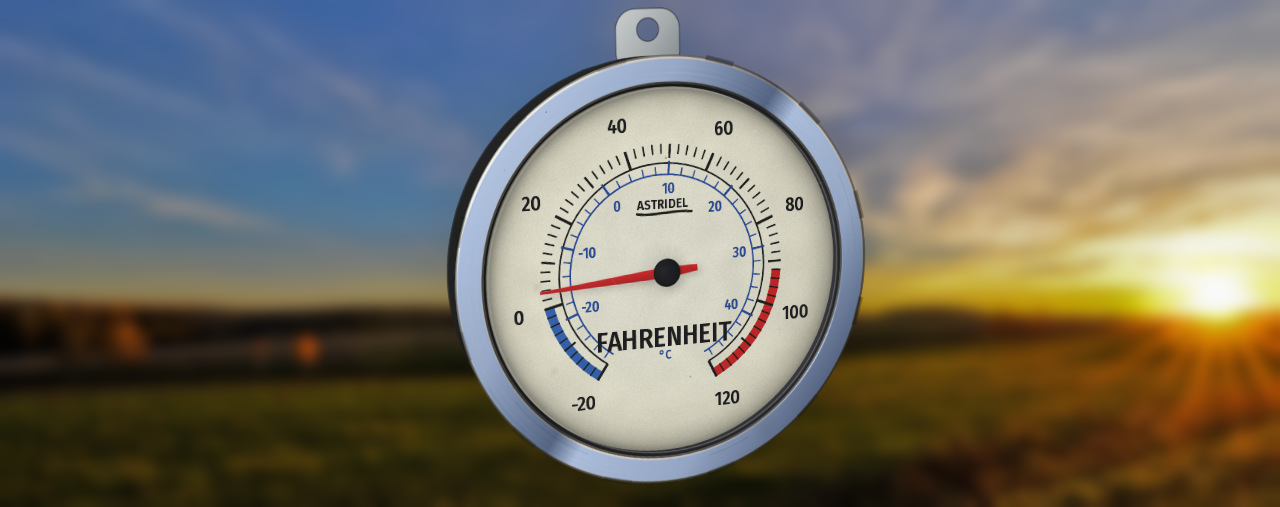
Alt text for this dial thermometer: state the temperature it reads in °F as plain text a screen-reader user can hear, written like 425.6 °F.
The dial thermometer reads 4 °F
